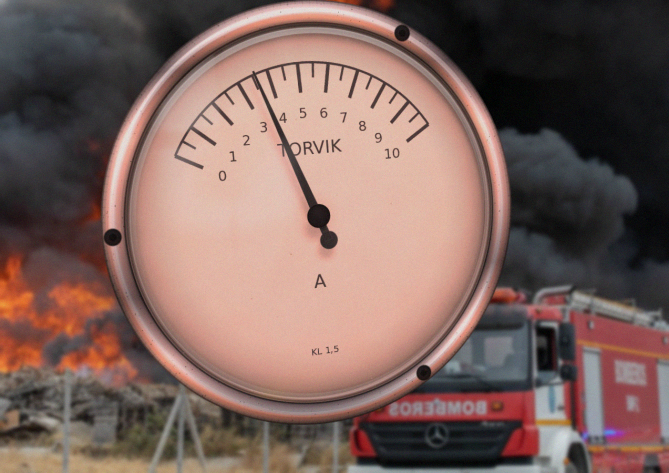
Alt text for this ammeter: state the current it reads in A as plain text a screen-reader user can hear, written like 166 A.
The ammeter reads 3.5 A
